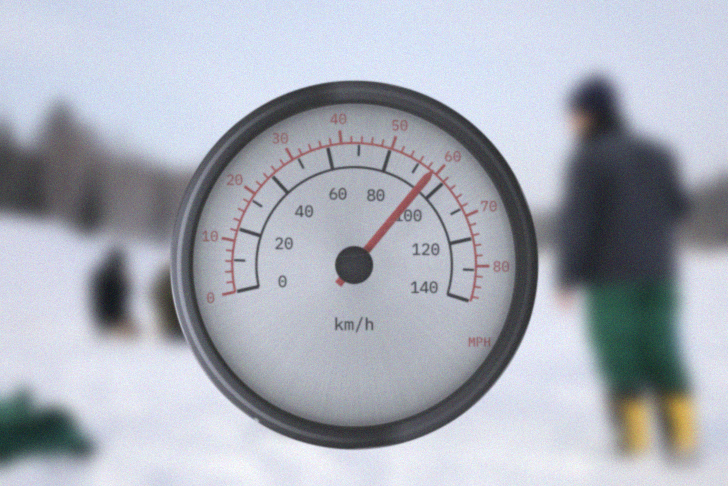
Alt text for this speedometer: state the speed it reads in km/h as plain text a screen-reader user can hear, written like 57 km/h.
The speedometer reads 95 km/h
